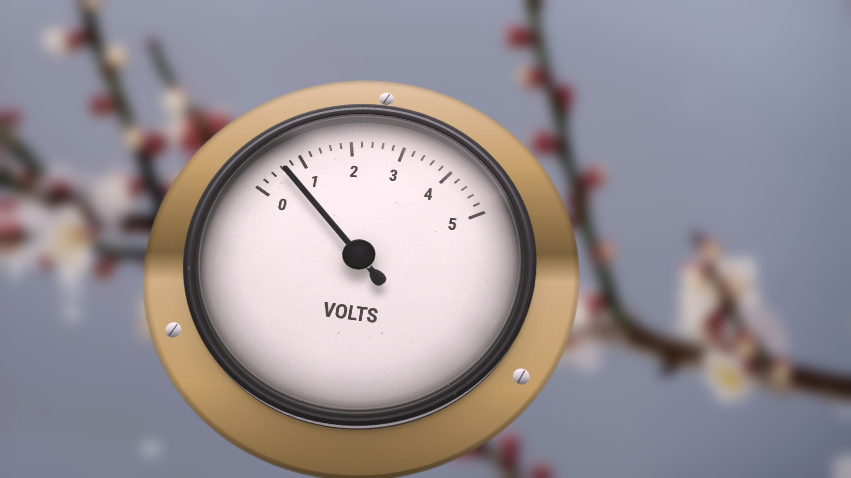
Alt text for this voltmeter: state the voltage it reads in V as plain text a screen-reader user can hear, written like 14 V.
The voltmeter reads 0.6 V
